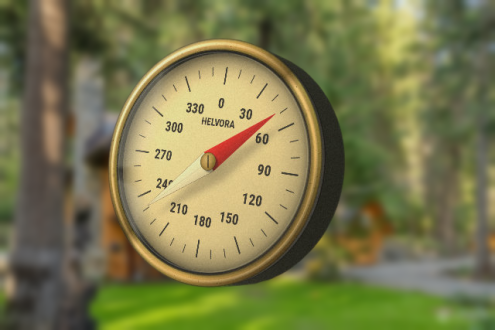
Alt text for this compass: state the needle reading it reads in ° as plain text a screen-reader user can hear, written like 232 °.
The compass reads 50 °
